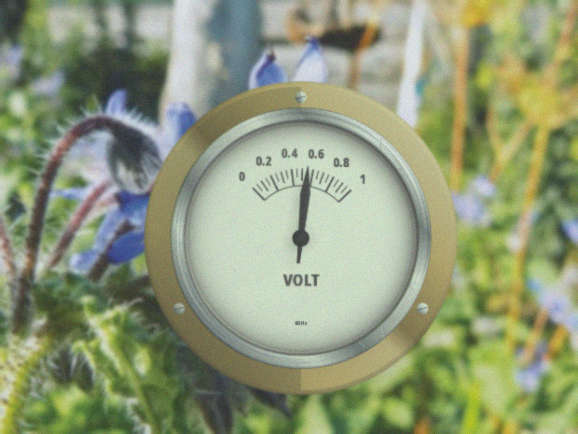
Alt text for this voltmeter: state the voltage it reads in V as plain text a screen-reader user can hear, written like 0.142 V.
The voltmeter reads 0.55 V
